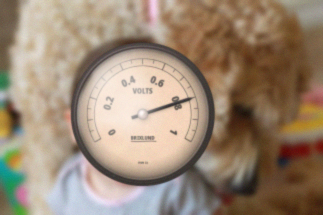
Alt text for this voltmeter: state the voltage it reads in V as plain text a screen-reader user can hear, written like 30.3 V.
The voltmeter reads 0.8 V
